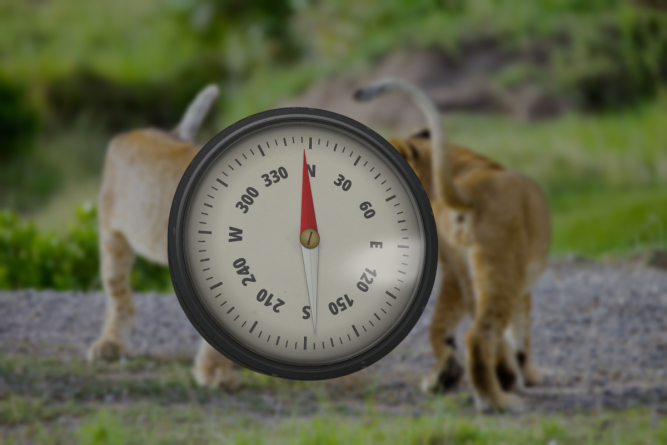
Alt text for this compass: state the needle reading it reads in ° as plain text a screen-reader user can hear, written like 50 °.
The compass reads 355 °
